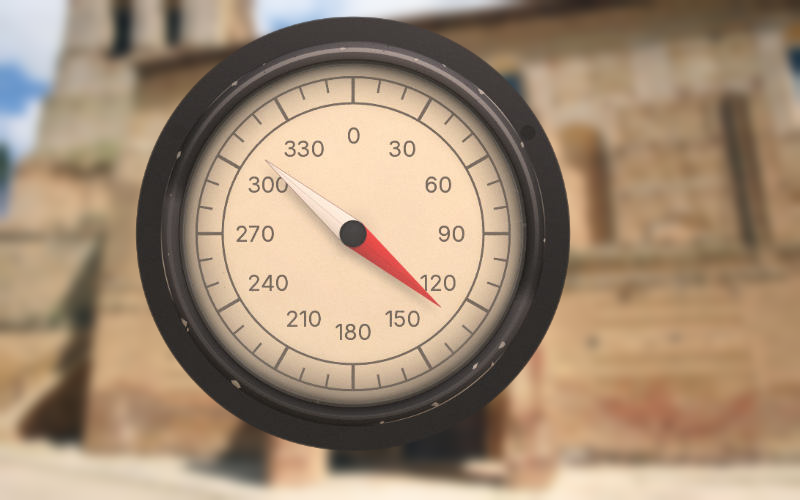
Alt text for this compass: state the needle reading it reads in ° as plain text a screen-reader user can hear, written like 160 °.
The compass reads 130 °
